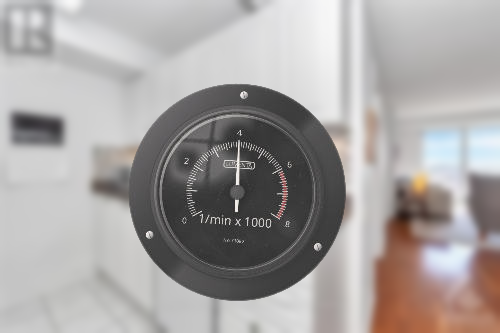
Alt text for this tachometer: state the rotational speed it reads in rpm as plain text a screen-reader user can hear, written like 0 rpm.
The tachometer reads 4000 rpm
